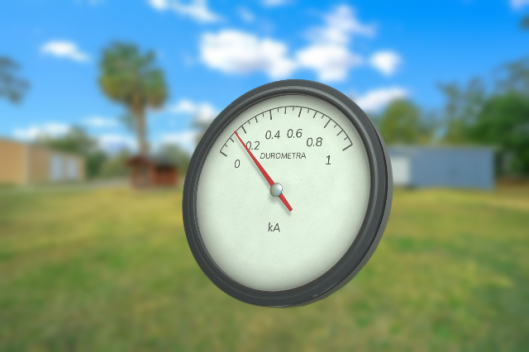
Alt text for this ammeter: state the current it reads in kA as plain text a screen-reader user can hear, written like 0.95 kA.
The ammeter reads 0.15 kA
